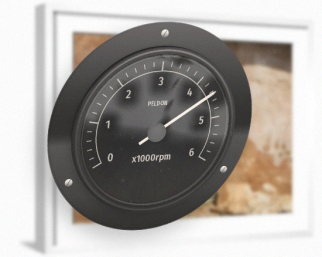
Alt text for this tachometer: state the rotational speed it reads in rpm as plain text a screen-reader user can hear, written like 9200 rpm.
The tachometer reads 4400 rpm
